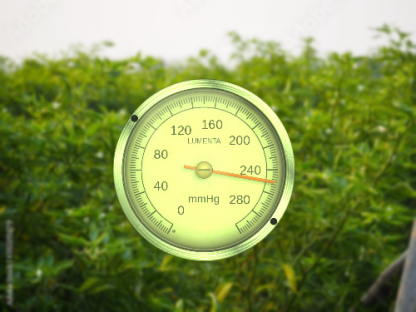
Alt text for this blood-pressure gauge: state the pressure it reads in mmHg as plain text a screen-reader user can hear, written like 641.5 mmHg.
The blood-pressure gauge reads 250 mmHg
